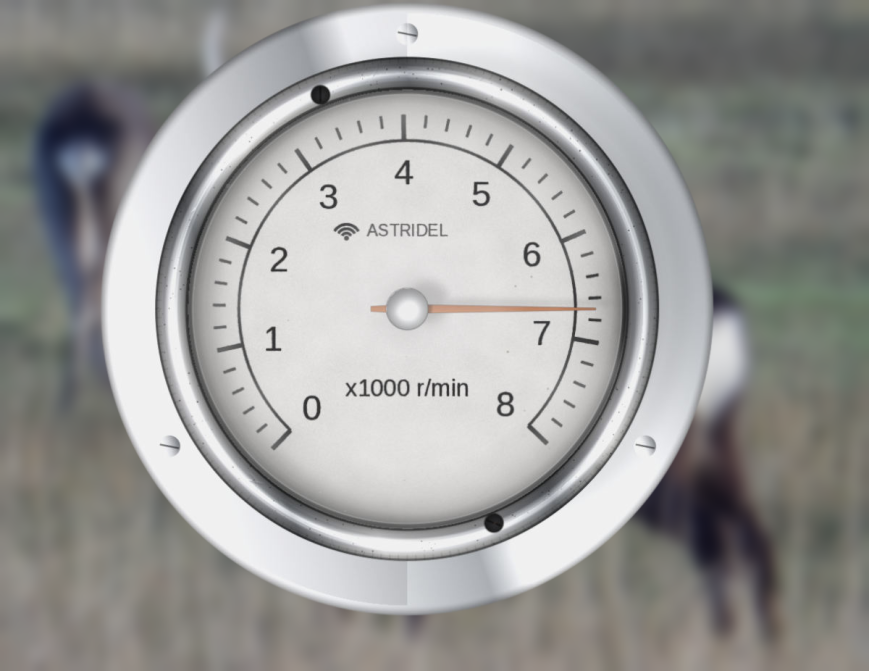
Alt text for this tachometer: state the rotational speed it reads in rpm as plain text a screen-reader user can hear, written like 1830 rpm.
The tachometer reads 6700 rpm
